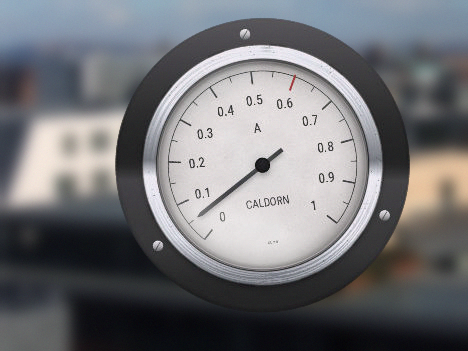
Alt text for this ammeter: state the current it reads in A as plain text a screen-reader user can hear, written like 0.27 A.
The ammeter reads 0.05 A
